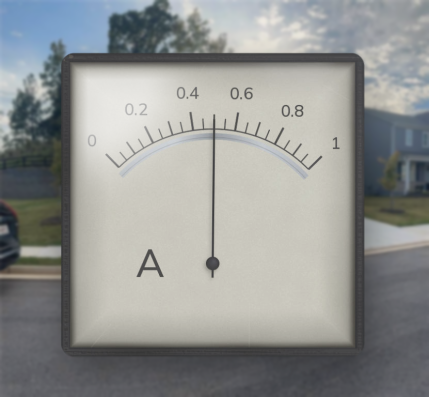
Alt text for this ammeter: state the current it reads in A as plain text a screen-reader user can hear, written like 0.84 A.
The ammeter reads 0.5 A
